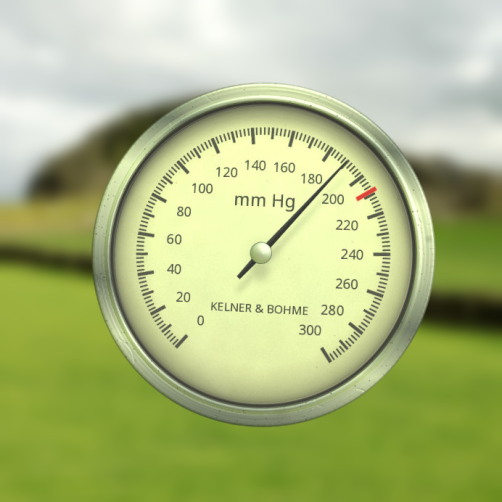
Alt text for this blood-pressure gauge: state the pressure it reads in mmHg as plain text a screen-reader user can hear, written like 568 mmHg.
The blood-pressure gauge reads 190 mmHg
